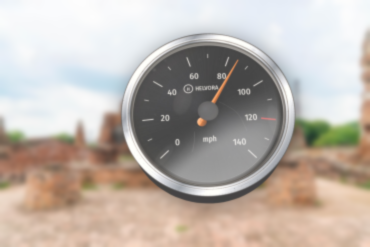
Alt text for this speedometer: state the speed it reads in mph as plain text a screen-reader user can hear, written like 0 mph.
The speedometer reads 85 mph
